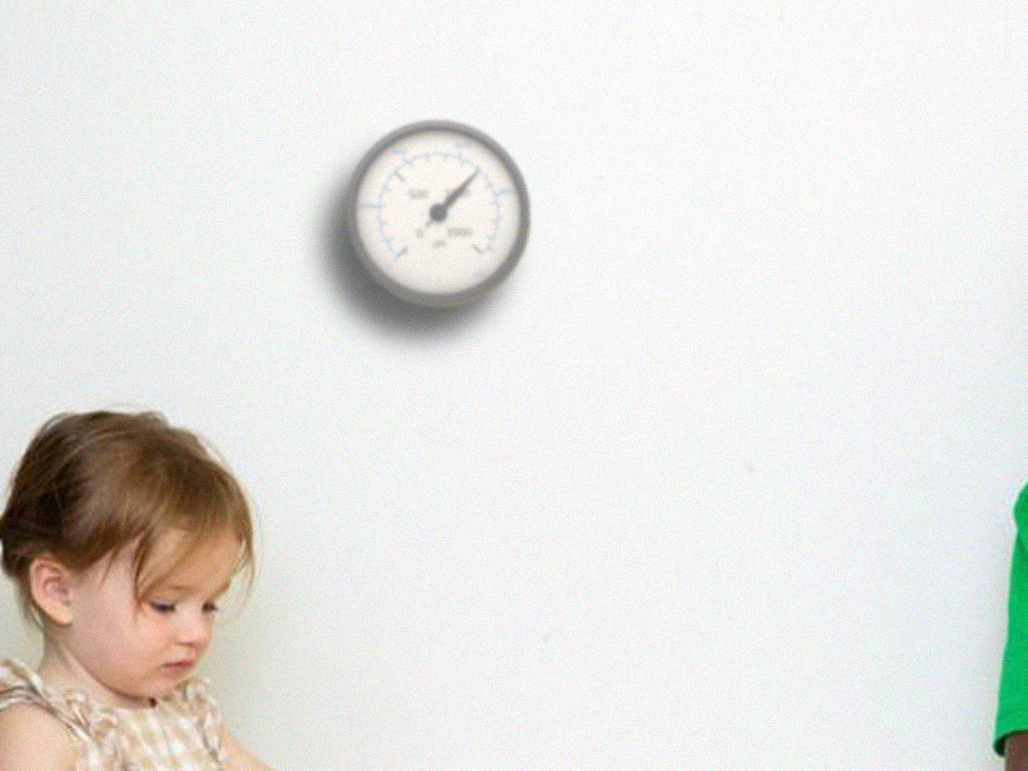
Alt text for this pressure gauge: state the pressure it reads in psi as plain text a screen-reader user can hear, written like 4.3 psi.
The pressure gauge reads 1000 psi
